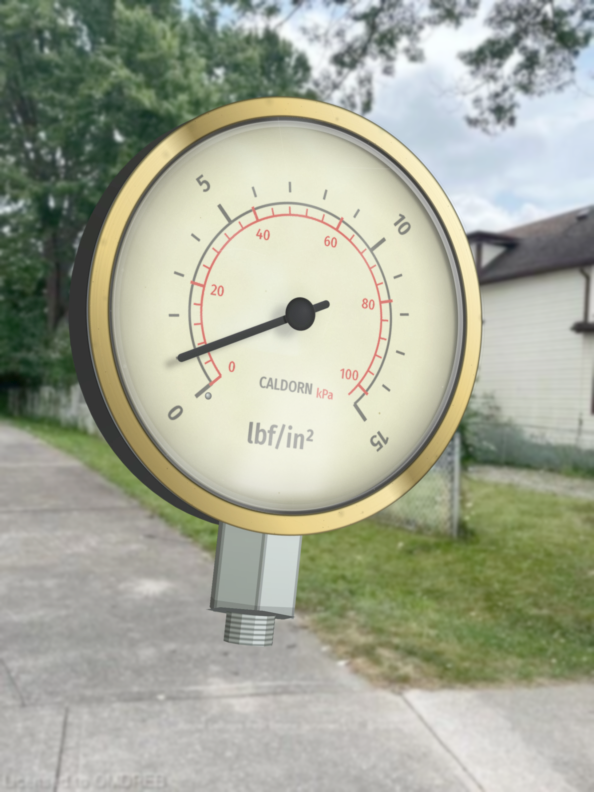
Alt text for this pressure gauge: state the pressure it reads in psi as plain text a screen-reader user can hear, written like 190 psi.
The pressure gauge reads 1 psi
